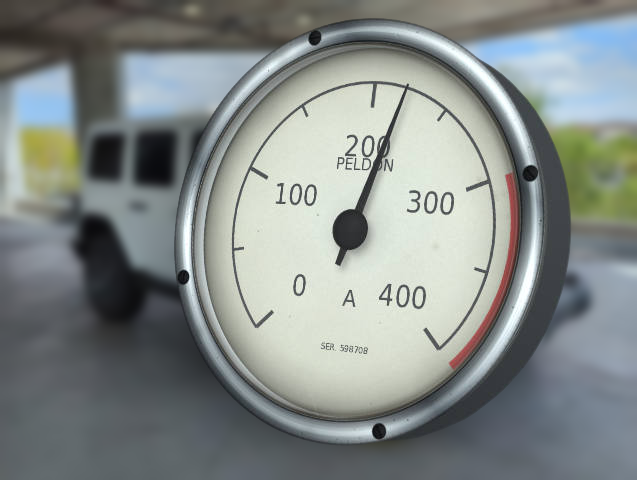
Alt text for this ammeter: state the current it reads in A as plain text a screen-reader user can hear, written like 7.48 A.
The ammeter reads 225 A
